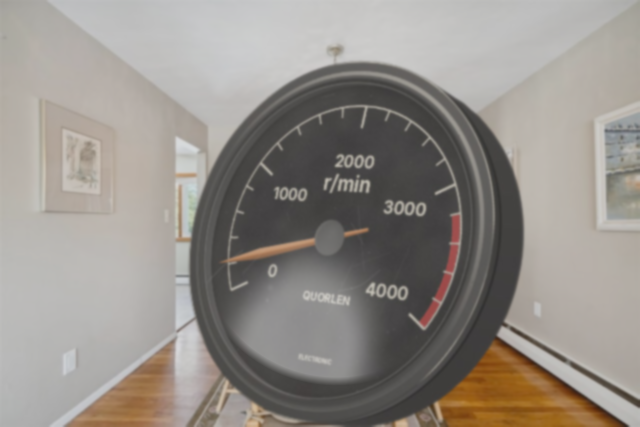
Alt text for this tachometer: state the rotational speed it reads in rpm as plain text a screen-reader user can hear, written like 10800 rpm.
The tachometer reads 200 rpm
